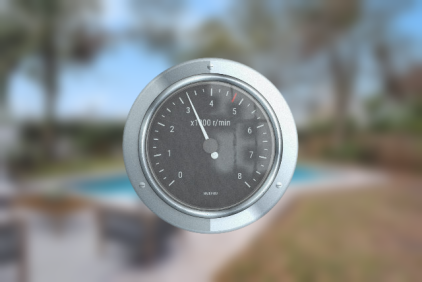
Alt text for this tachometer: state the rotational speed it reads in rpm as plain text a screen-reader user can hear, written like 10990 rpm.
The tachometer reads 3250 rpm
